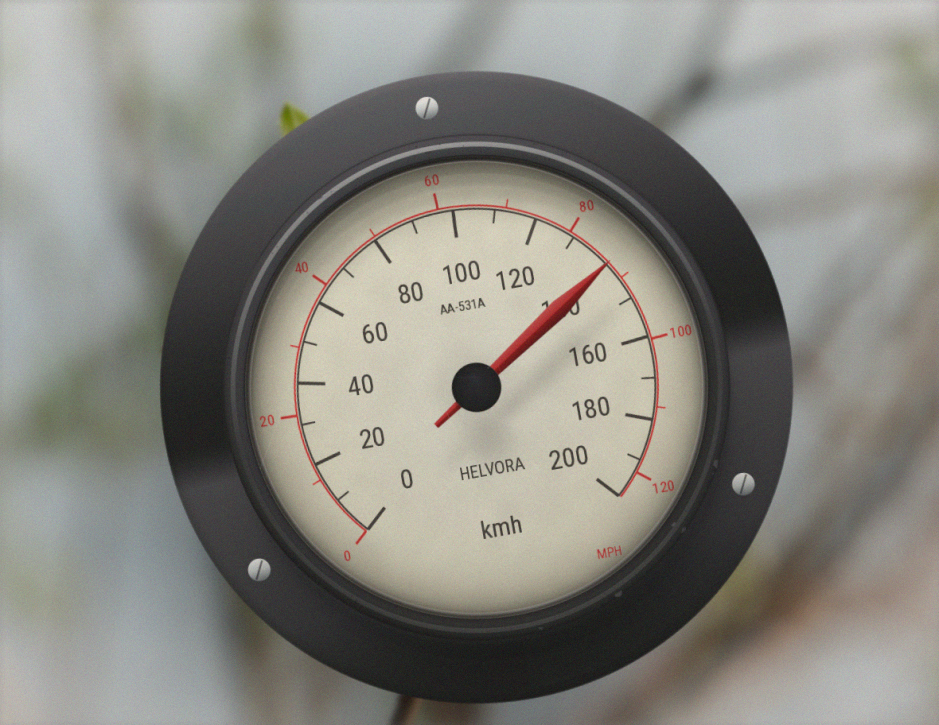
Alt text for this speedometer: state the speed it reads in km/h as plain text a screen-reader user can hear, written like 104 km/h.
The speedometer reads 140 km/h
